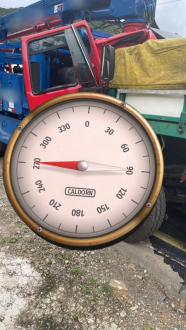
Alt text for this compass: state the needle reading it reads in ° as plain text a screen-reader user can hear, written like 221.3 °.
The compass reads 270 °
